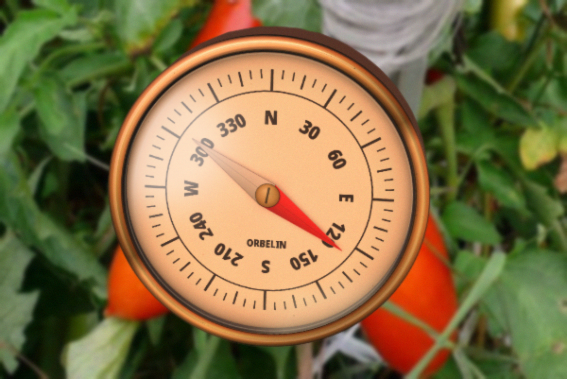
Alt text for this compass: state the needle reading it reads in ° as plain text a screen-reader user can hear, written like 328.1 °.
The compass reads 125 °
